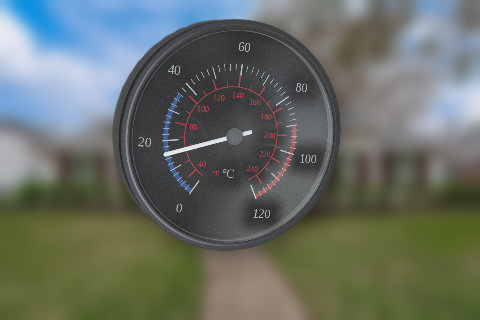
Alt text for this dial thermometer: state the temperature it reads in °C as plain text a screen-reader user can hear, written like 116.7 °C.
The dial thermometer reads 16 °C
